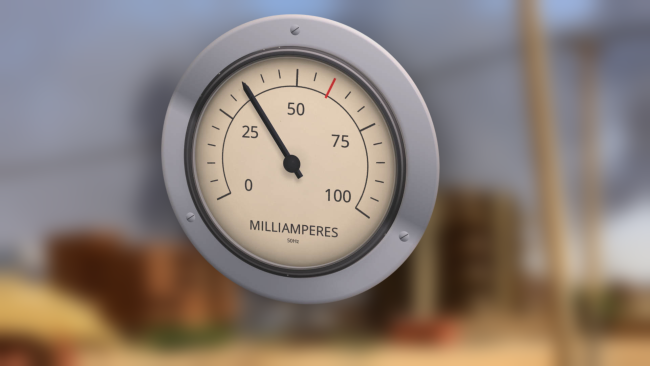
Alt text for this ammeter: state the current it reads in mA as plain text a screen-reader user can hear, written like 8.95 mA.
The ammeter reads 35 mA
